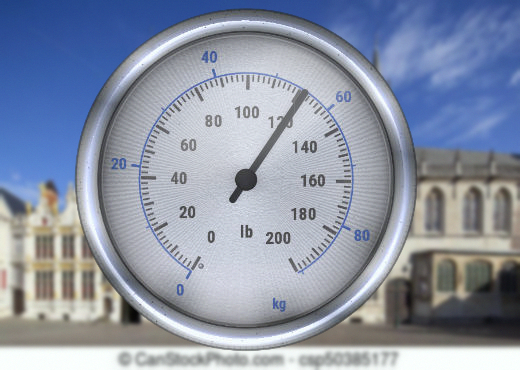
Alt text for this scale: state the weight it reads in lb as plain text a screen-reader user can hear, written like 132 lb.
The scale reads 122 lb
